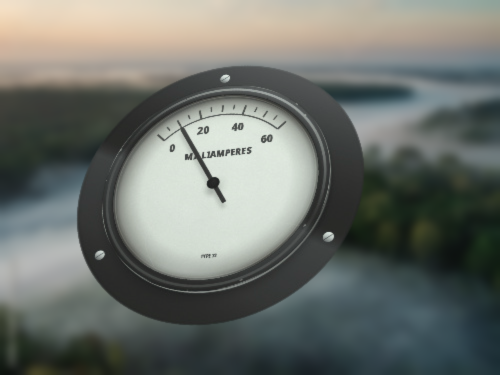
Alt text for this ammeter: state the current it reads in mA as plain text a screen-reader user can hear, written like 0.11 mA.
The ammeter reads 10 mA
